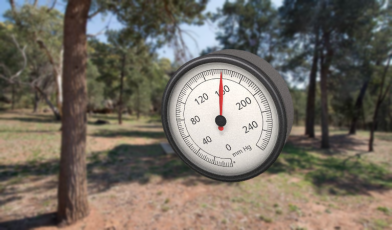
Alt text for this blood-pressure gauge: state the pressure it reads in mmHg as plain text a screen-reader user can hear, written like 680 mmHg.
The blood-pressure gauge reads 160 mmHg
